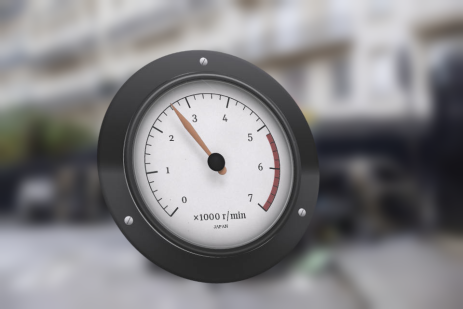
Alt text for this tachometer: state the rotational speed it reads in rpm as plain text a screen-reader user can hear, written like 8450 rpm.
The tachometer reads 2600 rpm
